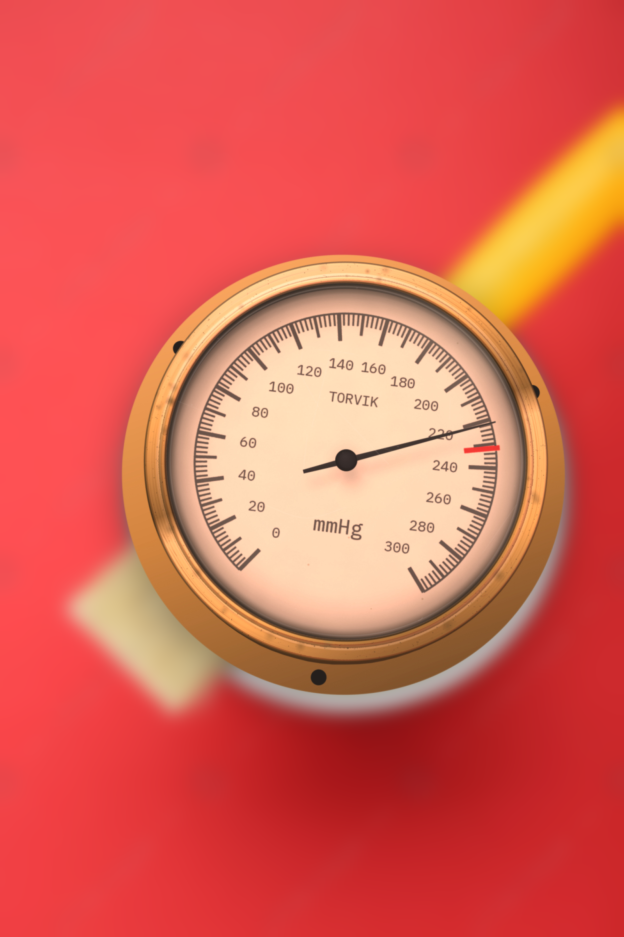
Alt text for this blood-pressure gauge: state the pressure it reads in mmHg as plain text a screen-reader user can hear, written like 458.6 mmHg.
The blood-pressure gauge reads 222 mmHg
